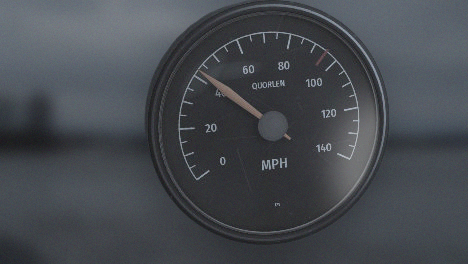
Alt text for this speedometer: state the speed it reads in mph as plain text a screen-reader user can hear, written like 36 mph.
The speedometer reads 42.5 mph
